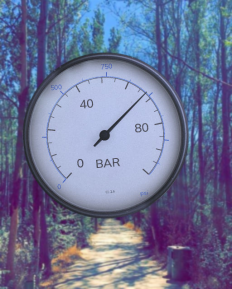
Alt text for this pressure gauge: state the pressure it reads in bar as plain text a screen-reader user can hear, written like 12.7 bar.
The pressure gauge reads 67.5 bar
